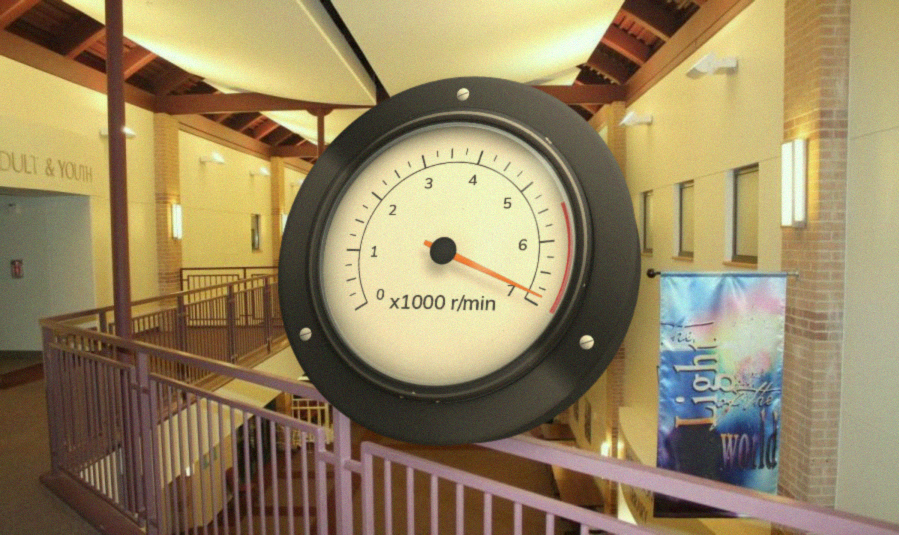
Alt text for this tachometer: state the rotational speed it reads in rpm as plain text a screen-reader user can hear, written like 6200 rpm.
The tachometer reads 6875 rpm
